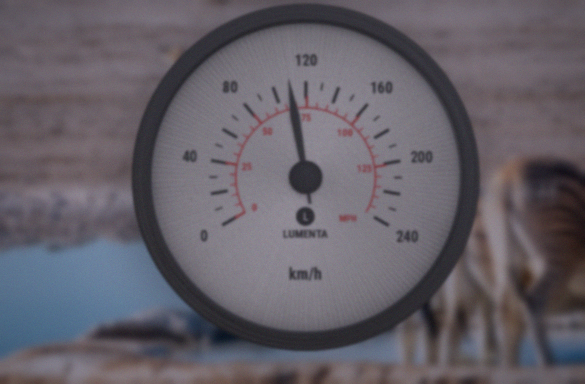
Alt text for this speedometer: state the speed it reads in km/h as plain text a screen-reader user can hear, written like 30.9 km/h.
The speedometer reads 110 km/h
